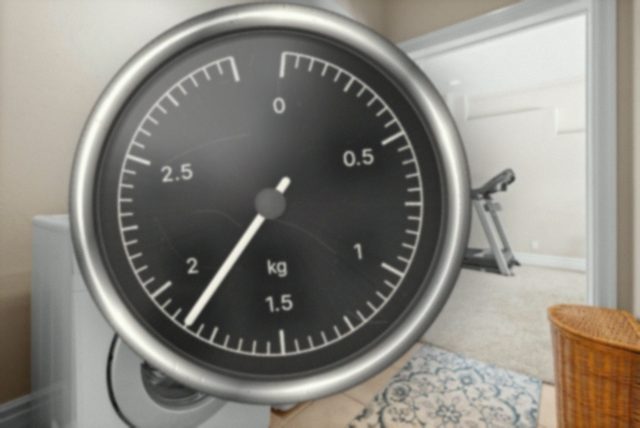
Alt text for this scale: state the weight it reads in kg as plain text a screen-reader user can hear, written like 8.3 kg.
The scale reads 1.85 kg
